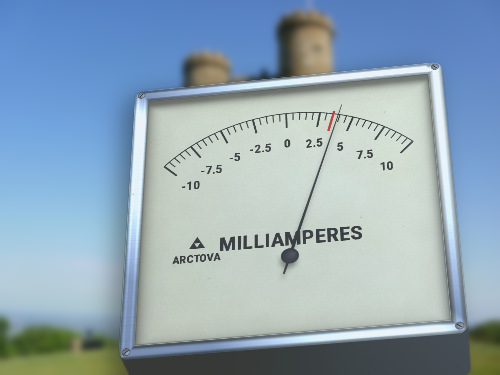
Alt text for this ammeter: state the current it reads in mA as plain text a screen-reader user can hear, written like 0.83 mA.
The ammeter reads 4 mA
